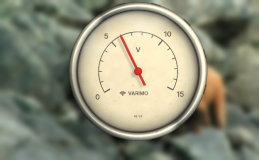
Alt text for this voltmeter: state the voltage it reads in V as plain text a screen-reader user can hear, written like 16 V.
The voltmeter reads 6 V
